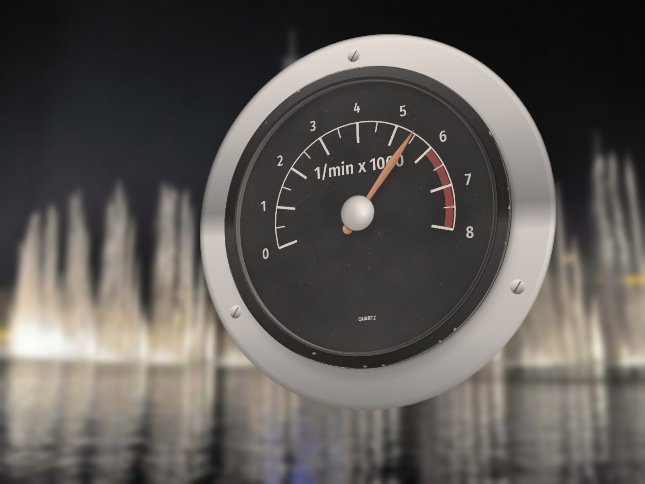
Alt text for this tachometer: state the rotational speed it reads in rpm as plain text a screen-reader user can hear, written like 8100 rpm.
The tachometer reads 5500 rpm
